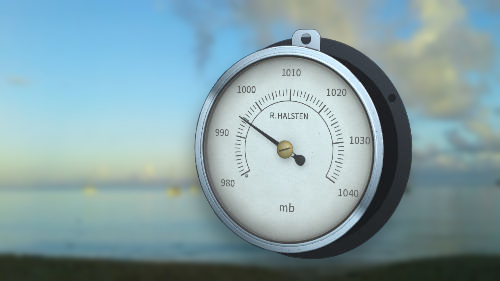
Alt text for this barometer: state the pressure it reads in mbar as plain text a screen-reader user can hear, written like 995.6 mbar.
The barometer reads 995 mbar
